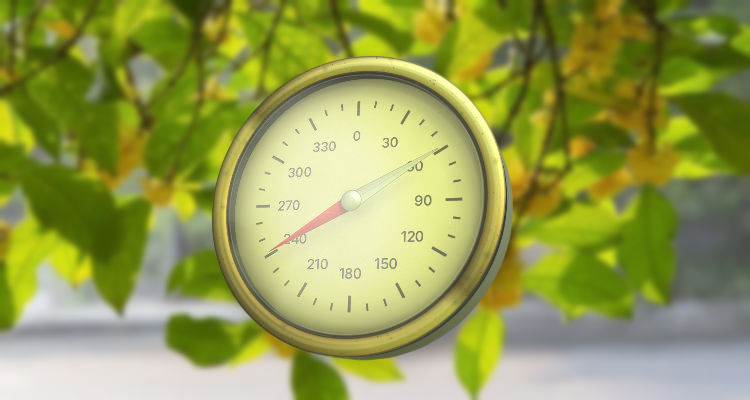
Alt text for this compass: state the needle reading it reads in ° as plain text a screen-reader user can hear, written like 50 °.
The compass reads 240 °
